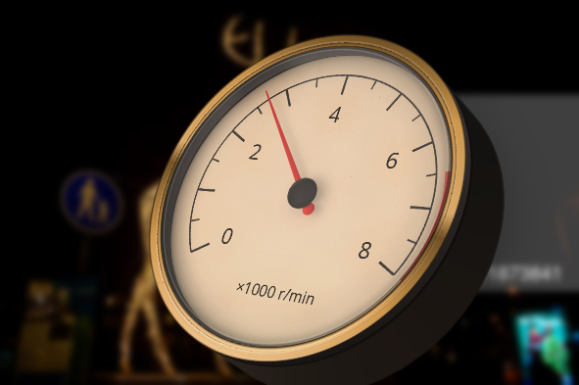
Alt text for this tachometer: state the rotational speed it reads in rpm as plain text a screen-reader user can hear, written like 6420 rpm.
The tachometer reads 2750 rpm
